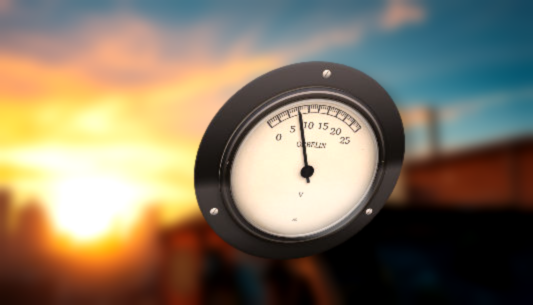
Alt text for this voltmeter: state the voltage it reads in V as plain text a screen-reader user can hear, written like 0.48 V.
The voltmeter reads 7.5 V
